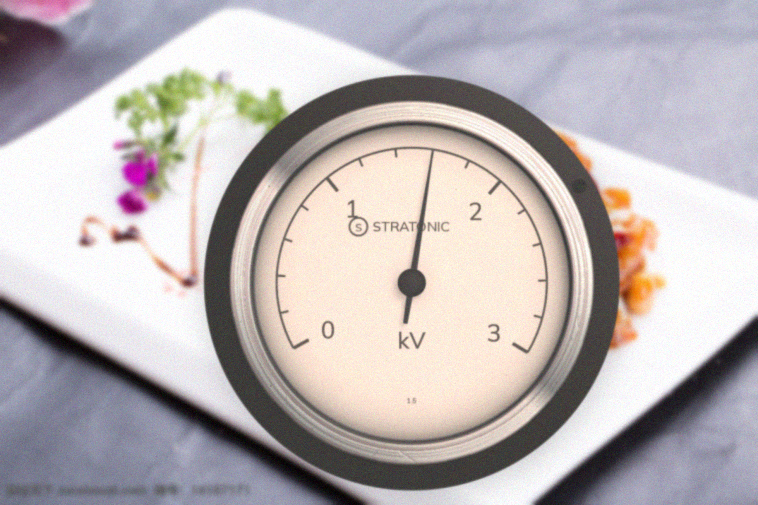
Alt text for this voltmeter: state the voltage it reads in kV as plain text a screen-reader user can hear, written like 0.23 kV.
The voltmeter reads 1.6 kV
